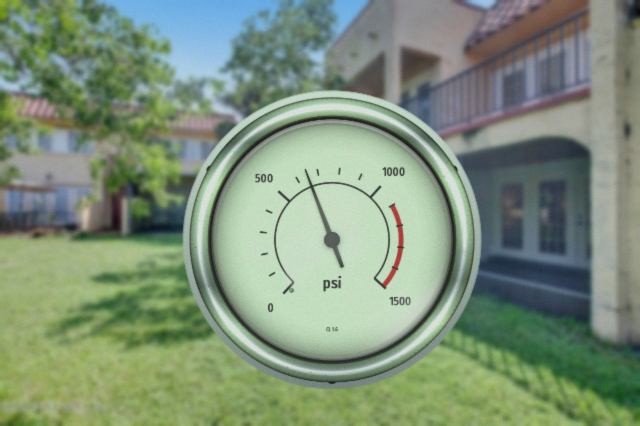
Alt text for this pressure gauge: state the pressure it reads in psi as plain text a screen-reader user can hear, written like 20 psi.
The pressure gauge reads 650 psi
